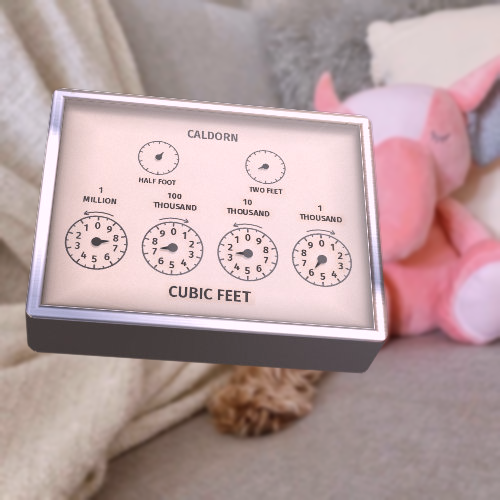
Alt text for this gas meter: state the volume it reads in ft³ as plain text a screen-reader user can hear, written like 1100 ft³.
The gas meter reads 772600 ft³
